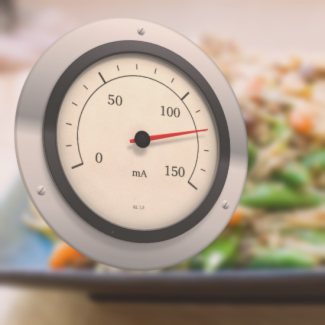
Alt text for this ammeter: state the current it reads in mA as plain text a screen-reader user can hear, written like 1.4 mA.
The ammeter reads 120 mA
